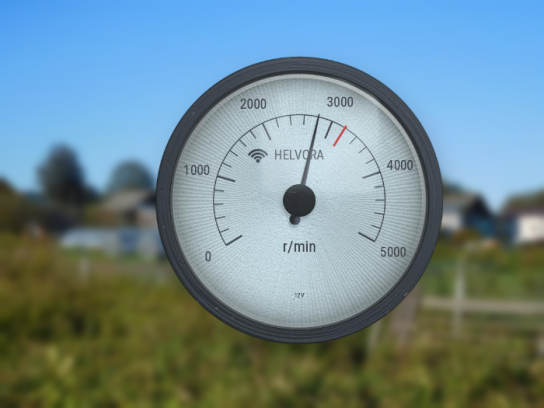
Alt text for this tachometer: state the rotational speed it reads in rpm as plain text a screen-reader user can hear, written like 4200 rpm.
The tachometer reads 2800 rpm
